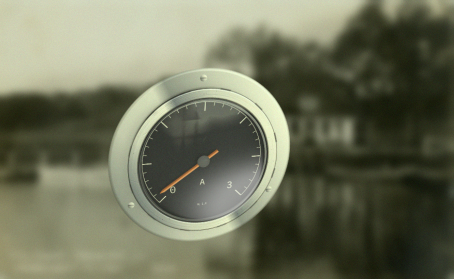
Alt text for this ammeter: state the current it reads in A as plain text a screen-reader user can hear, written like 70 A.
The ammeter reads 0.1 A
